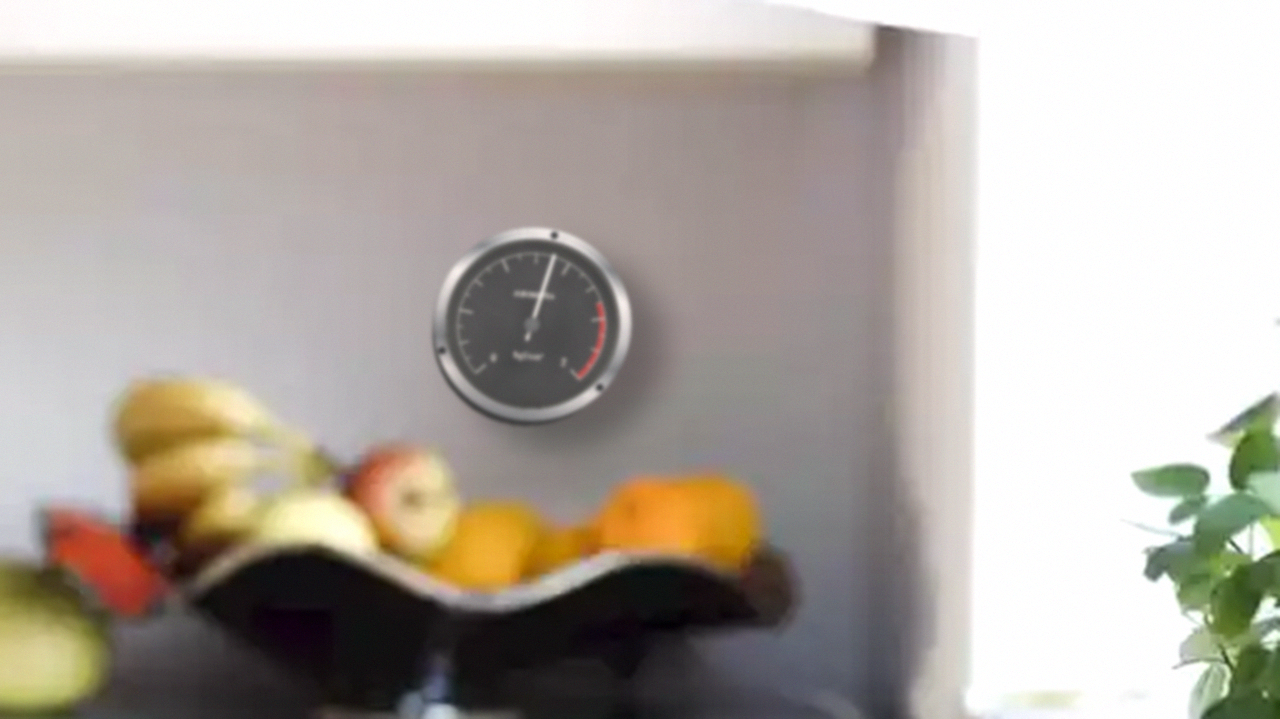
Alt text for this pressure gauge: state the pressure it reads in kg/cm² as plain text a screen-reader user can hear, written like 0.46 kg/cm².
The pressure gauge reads 1.1 kg/cm²
